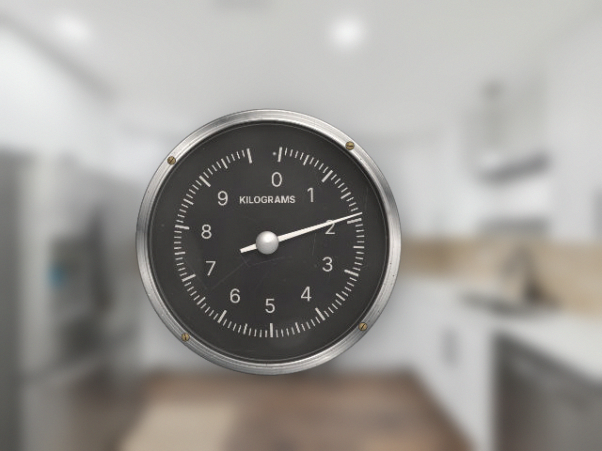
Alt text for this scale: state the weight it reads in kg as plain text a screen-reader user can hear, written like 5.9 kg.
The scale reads 1.9 kg
